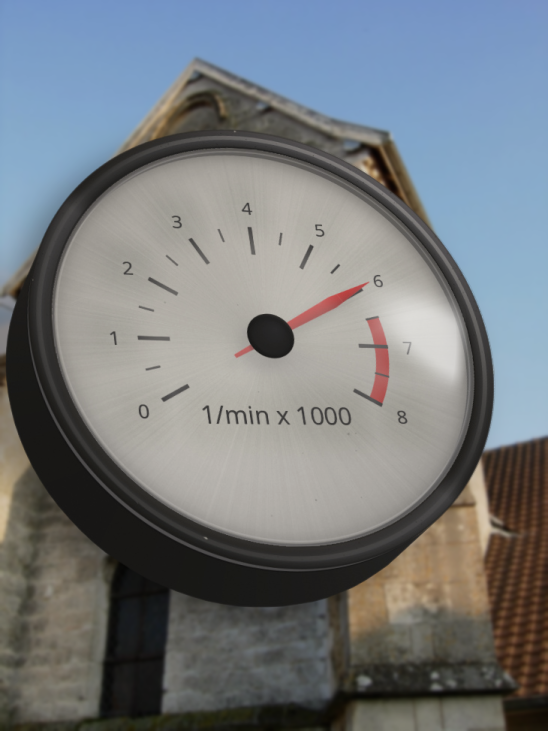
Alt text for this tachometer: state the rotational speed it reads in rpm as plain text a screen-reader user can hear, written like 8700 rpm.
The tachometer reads 6000 rpm
